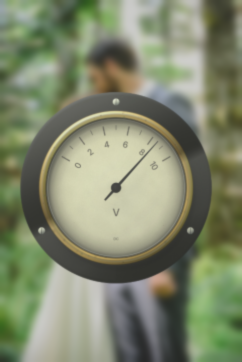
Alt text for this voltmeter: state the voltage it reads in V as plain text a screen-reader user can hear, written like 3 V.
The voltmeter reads 8.5 V
